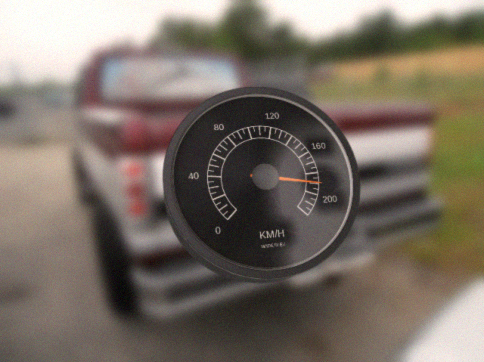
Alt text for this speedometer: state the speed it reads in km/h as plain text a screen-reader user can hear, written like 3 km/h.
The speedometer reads 190 km/h
